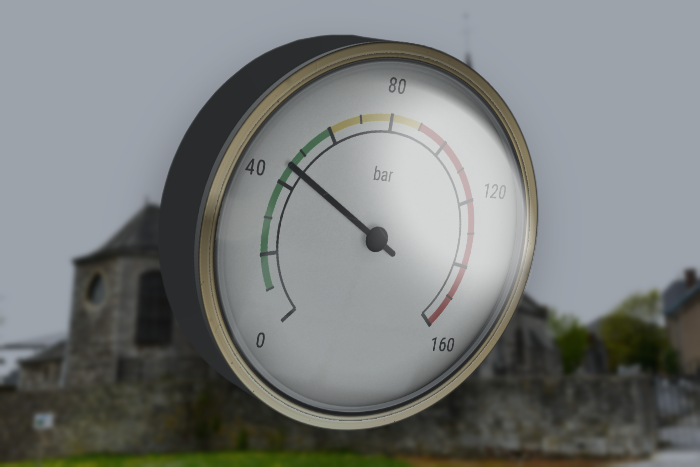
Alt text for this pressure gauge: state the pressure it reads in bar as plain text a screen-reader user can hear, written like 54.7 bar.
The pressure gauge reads 45 bar
